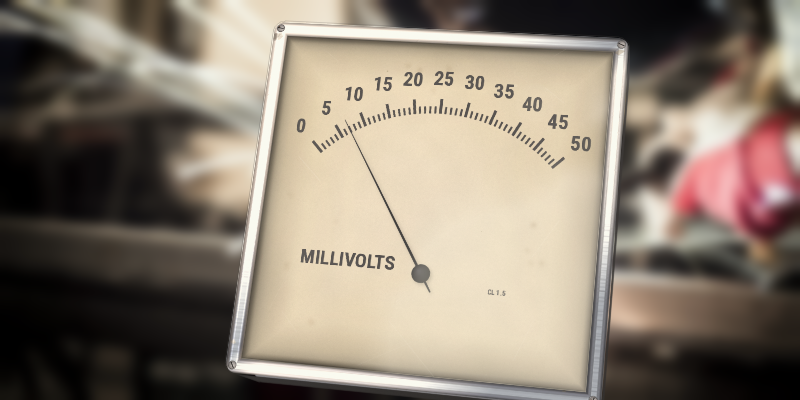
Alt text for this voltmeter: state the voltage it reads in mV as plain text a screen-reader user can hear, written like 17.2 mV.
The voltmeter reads 7 mV
